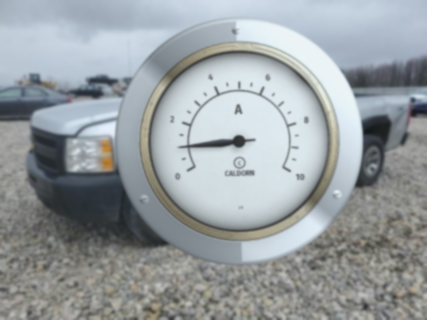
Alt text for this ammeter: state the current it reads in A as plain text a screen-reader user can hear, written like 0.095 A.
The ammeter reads 1 A
